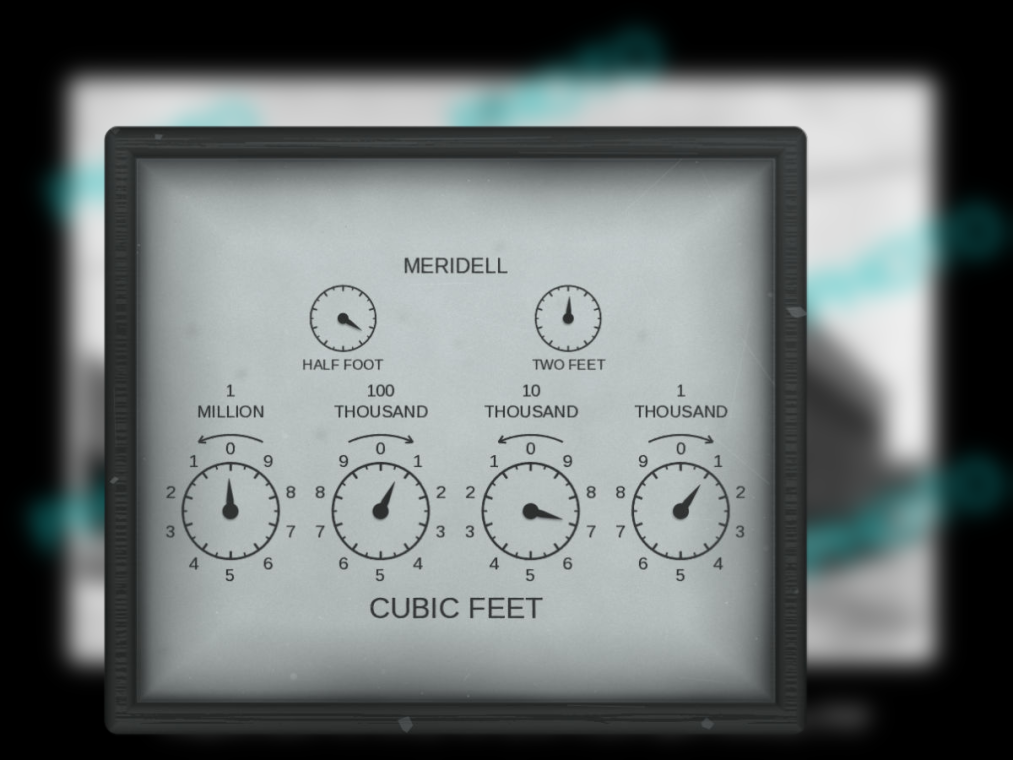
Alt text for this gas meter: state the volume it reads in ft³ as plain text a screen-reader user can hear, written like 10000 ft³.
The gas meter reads 7100 ft³
